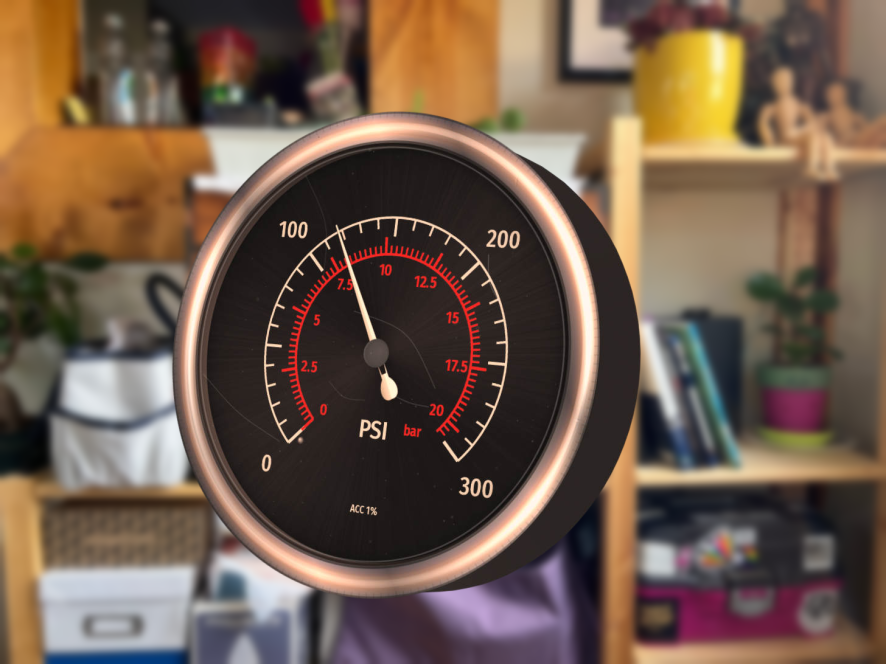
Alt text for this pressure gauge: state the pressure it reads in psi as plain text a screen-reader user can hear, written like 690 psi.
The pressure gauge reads 120 psi
